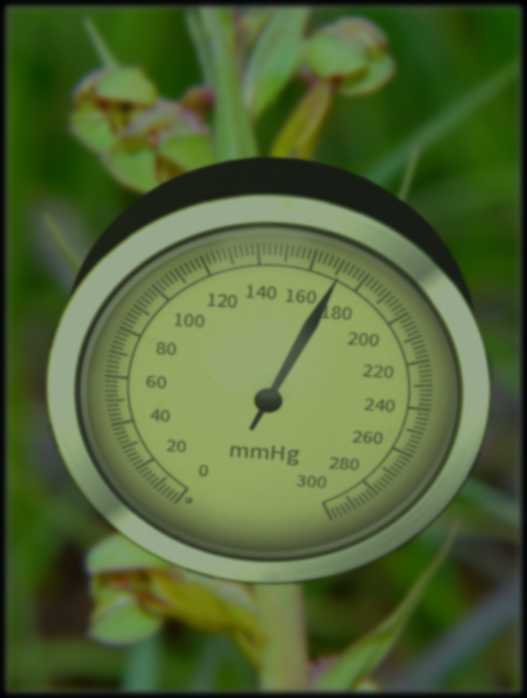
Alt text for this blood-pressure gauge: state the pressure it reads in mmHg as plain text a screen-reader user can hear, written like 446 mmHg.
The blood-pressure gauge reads 170 mmHg
